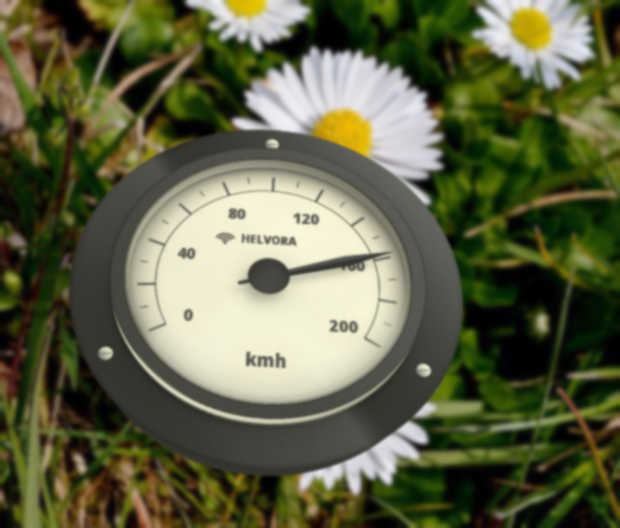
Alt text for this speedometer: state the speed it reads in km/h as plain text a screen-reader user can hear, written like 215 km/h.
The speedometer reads 160 km/h
